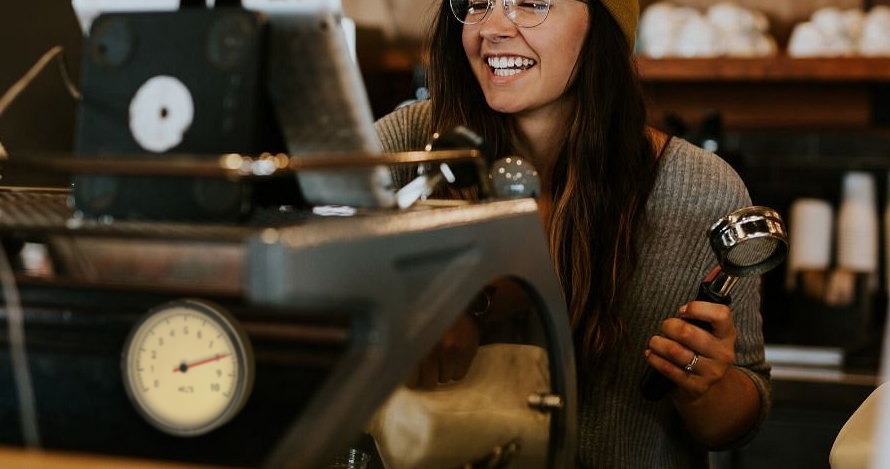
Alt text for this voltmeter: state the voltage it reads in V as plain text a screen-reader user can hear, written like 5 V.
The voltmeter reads 8 V
